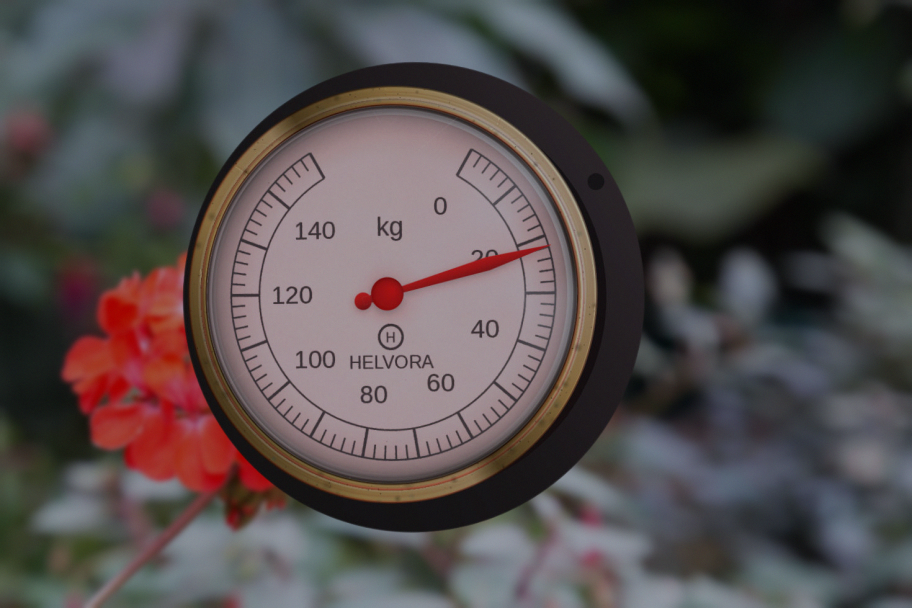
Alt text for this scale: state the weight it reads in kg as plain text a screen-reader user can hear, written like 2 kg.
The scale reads 22 kg
